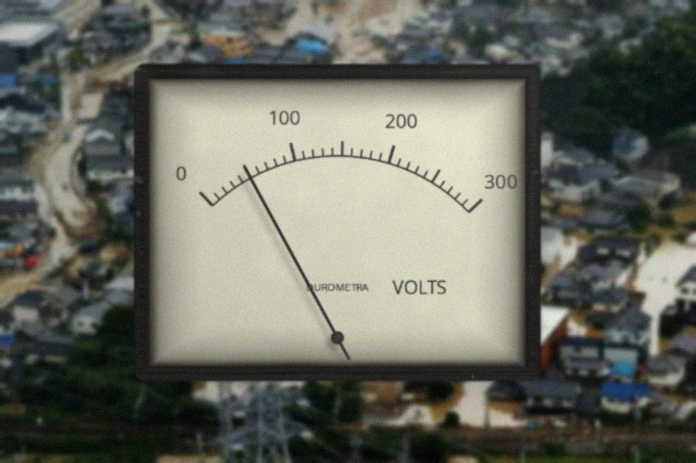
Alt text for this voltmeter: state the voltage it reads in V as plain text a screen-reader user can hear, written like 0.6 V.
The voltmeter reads 50 V
